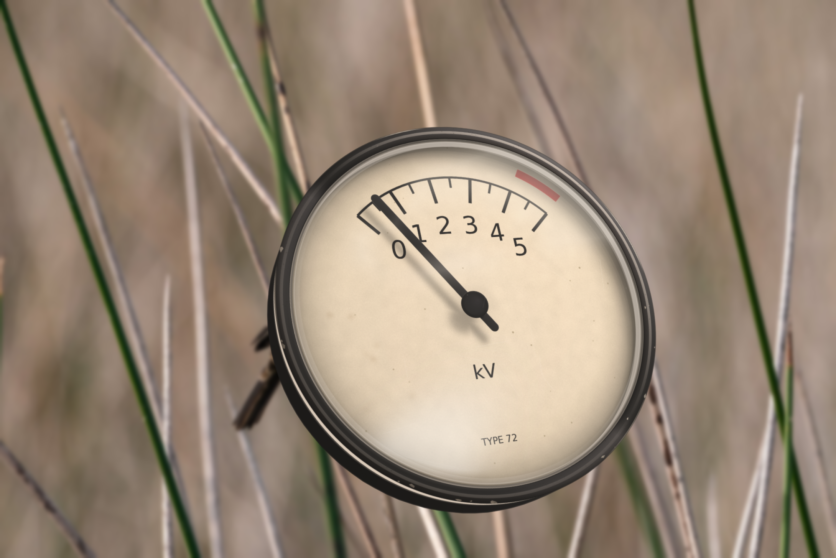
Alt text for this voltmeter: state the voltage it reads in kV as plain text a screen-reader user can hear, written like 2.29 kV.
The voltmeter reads 0.5 kV
